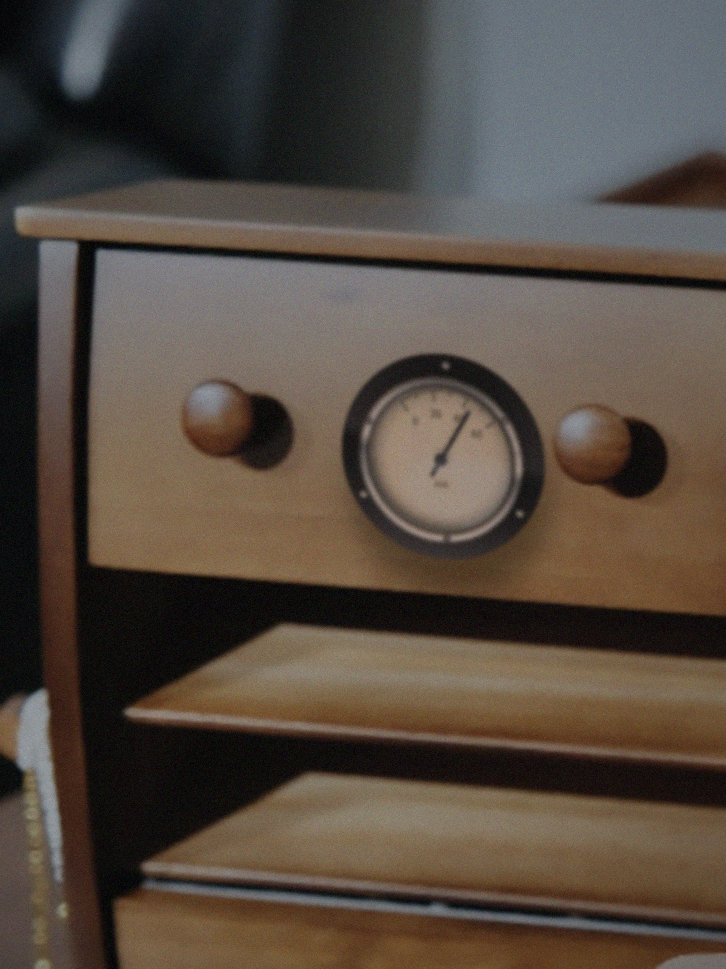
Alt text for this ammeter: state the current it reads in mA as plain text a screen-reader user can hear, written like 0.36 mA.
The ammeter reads 45 mA
